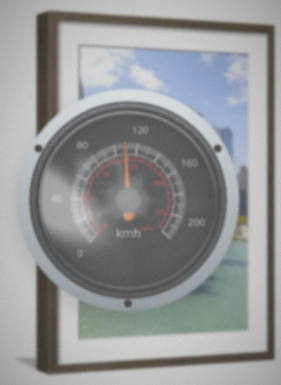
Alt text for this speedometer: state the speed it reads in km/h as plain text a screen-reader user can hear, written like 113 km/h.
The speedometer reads 110 km/h
